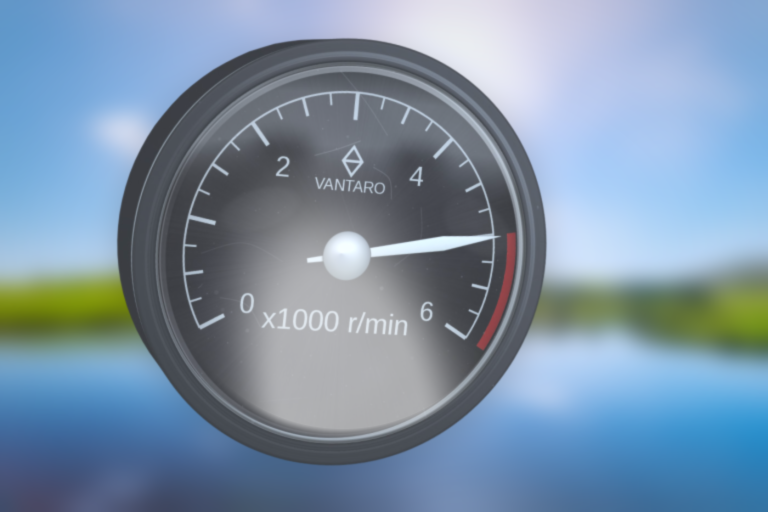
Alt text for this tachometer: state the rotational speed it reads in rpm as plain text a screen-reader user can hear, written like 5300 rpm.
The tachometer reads 5000 rpm
